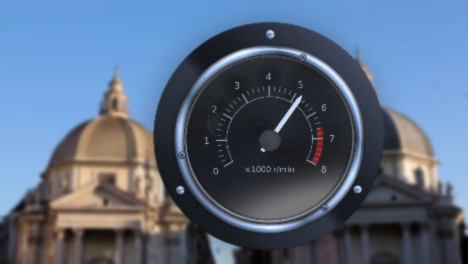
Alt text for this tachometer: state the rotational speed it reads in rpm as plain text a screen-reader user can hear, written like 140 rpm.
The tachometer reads 5200 rpm
